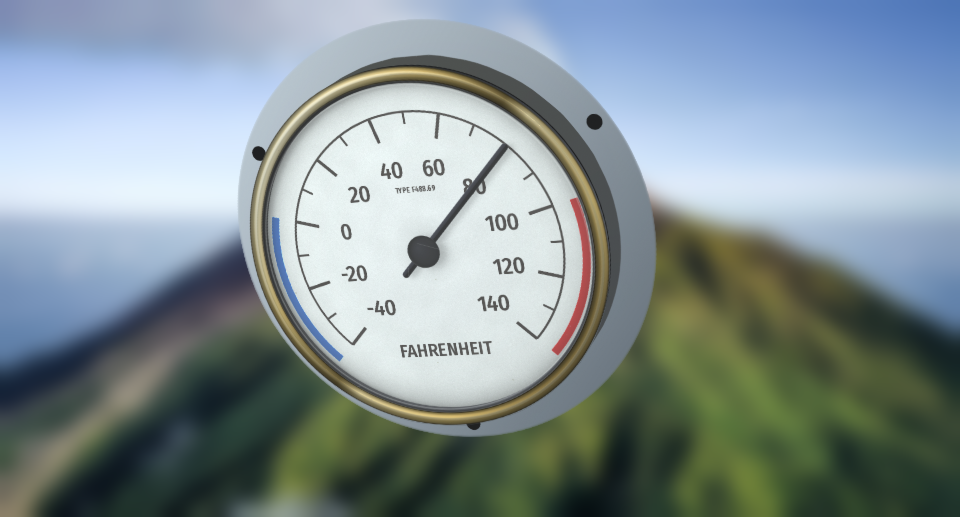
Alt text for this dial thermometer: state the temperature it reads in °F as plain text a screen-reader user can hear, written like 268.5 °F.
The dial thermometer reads 80 °F
